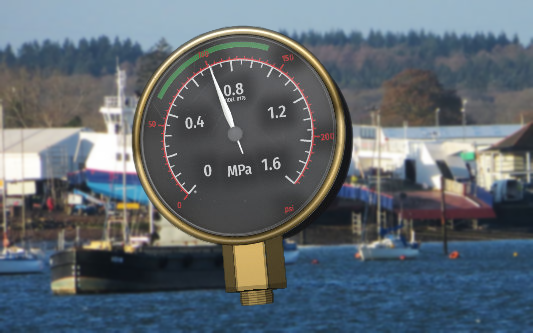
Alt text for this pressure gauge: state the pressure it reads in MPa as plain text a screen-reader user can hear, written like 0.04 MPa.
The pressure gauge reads 0.7 MPa
